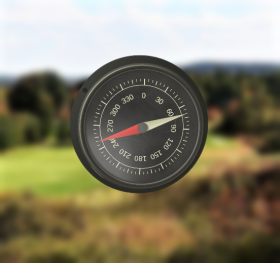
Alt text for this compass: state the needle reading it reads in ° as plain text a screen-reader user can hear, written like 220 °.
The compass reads 250 °
